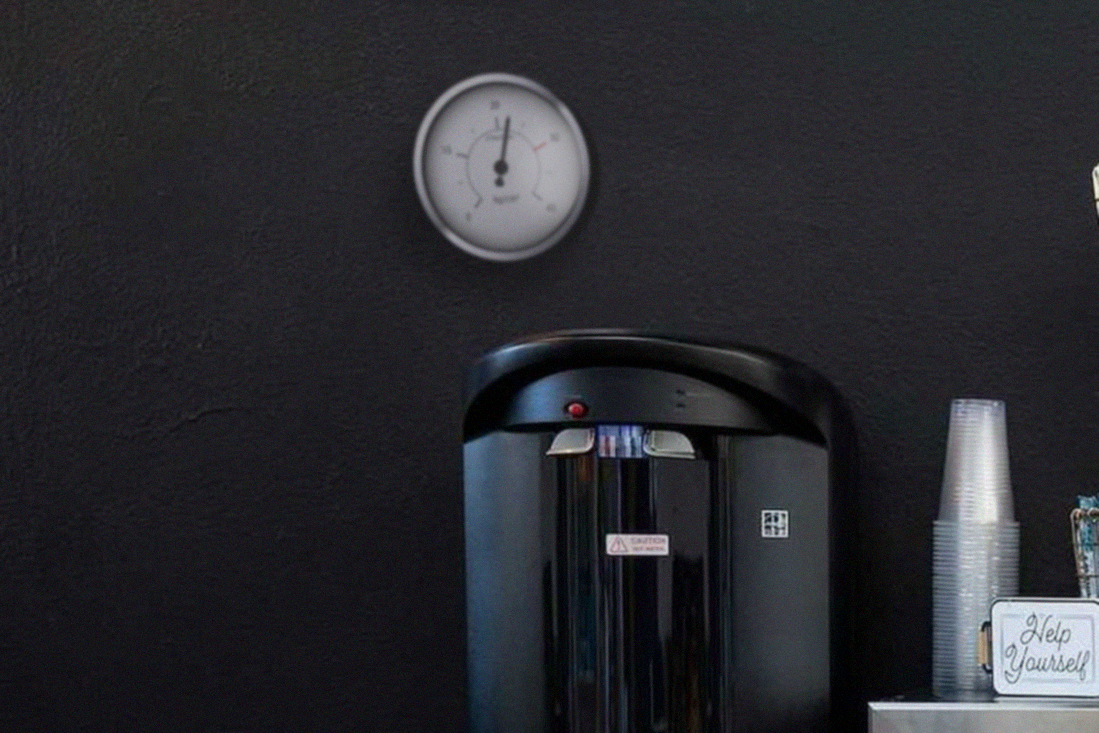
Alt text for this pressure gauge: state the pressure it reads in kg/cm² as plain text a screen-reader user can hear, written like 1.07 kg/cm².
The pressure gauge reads 22.5 kg/cm²
